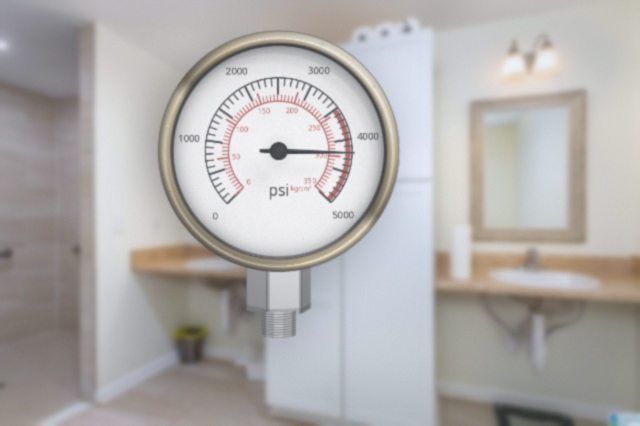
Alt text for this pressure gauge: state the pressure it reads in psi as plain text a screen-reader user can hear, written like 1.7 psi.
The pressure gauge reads 4200 psi
